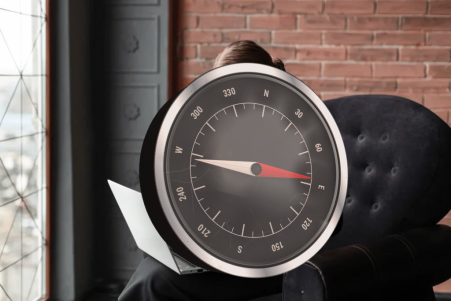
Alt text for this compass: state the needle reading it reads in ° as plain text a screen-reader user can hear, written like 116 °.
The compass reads 85 °
